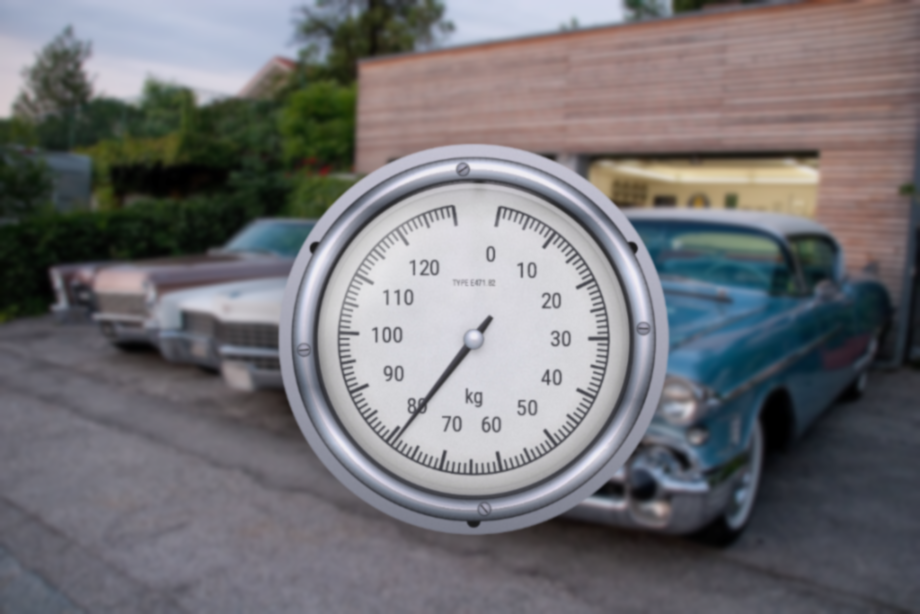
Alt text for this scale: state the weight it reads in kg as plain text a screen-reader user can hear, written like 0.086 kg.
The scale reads 79 kg
